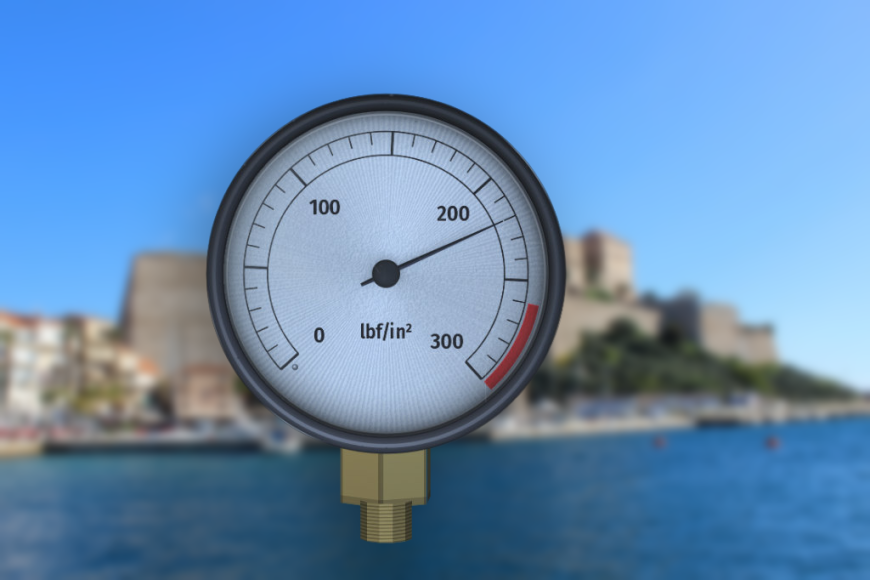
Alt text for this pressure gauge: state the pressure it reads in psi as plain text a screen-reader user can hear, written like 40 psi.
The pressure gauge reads 220 psi
